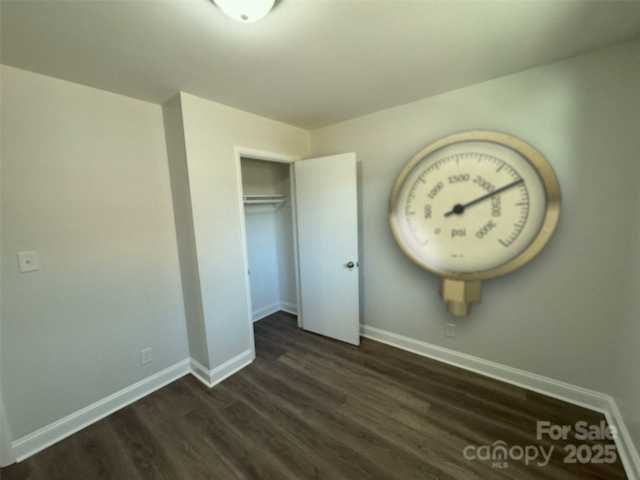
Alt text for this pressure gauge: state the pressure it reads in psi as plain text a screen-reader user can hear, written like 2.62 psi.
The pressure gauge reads 2250 psi
